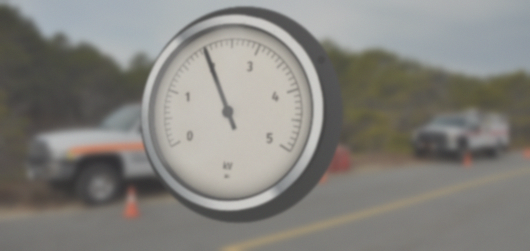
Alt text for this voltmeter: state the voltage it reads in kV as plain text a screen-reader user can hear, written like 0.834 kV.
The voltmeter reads 2 kV
